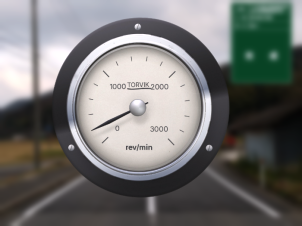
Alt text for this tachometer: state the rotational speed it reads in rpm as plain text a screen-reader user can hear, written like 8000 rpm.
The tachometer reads 200 rpm
